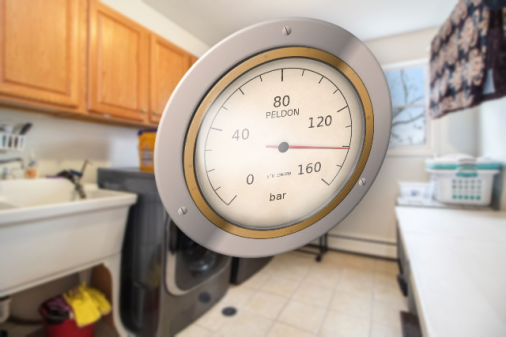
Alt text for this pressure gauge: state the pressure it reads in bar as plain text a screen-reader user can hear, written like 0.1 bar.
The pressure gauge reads 140 bar
